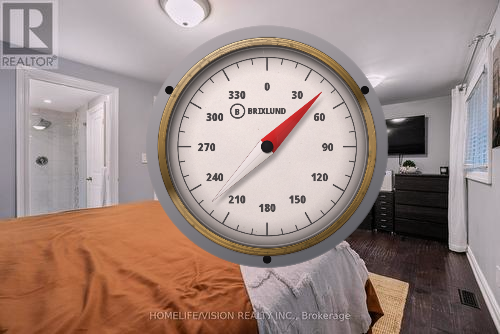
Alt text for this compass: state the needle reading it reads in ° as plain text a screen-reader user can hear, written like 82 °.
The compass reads 45 °
